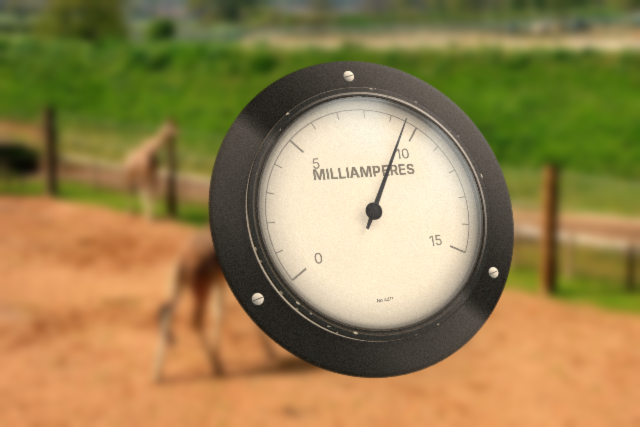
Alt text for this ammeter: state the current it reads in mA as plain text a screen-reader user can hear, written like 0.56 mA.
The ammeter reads 9.5 mA
